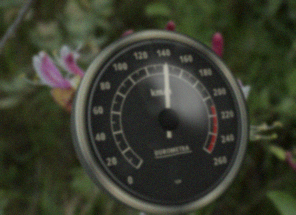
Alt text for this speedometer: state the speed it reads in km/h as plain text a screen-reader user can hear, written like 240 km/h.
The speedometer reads 140 km/h
